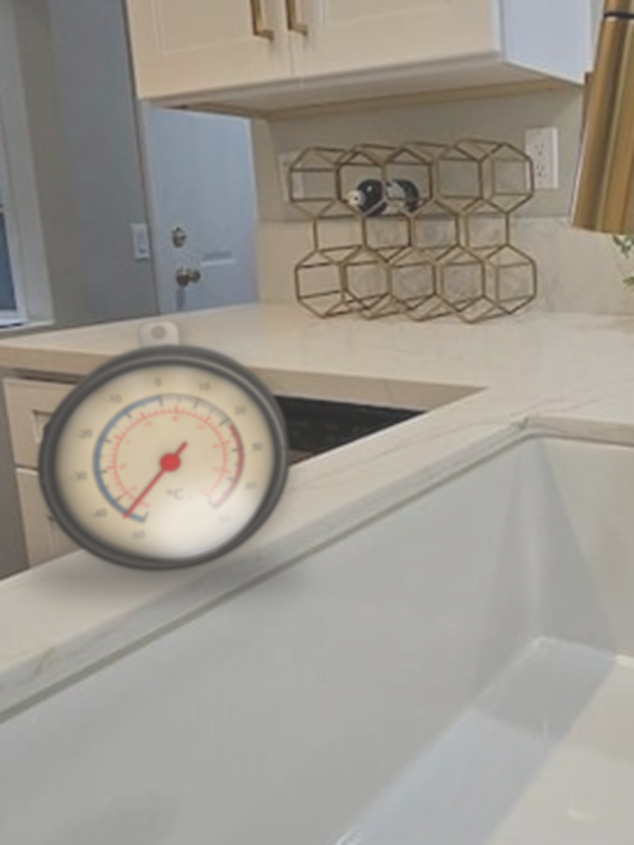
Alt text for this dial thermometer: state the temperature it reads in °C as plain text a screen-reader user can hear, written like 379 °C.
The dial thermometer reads -45 °C
